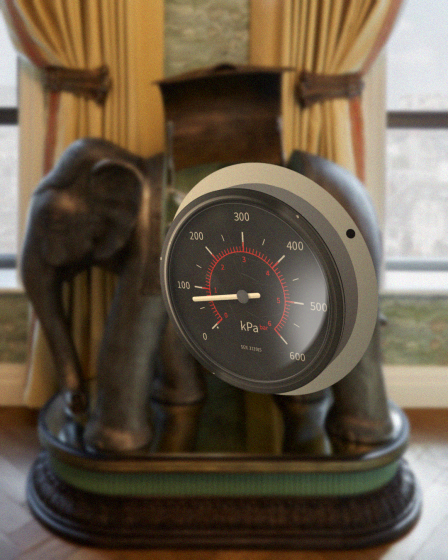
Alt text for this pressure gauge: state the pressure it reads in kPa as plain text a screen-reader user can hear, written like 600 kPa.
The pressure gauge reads 75 kPa
